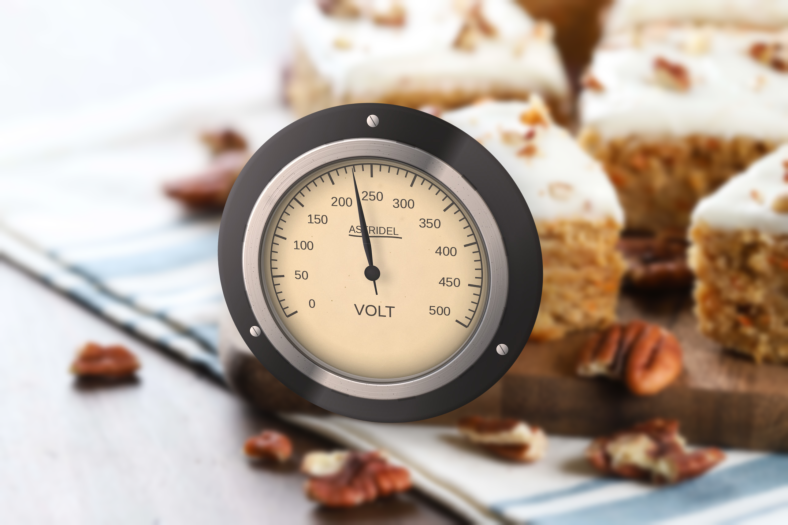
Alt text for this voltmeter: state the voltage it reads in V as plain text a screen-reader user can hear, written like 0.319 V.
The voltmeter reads 230 V
